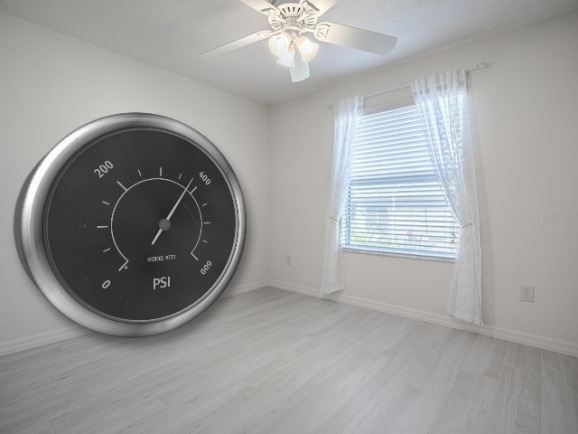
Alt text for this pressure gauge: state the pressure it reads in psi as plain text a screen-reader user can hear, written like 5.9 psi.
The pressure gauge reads 375 psi
